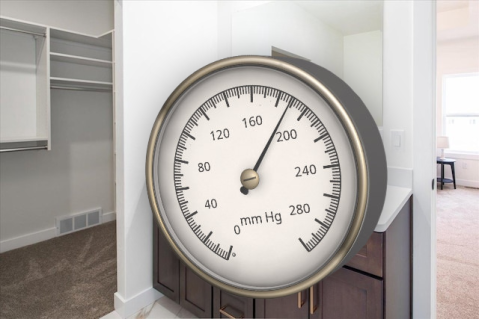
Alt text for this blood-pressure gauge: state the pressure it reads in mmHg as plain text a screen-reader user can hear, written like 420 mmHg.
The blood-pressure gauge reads 190 mmHg
